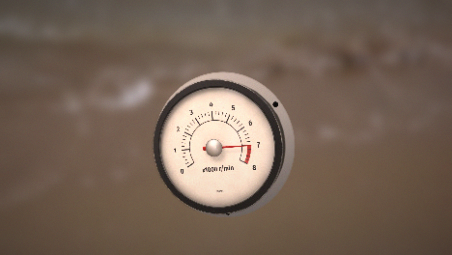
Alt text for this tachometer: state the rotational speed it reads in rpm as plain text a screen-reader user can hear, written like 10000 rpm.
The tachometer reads 7000 rpm
